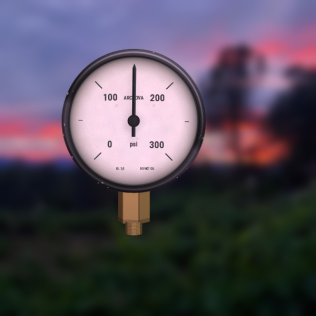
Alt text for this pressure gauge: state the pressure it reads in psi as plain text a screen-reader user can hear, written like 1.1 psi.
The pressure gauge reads 150 psi
